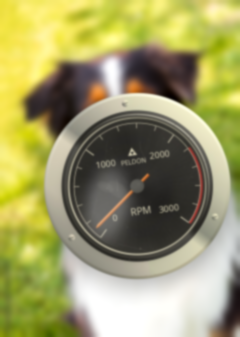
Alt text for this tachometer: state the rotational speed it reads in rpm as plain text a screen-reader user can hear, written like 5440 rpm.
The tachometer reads 100 rpm
